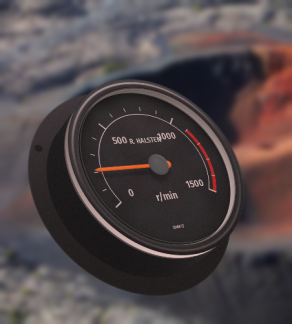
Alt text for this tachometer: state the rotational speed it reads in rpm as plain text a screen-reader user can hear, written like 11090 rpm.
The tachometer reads 200 rpm
